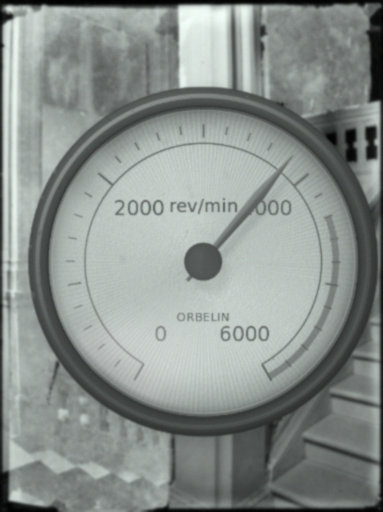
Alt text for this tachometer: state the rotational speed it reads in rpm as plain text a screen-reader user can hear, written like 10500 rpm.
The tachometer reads 3800 rpm
